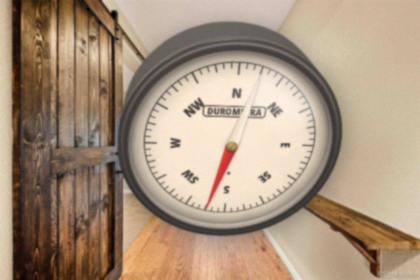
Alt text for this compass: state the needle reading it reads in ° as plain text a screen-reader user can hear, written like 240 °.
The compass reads 195 °
